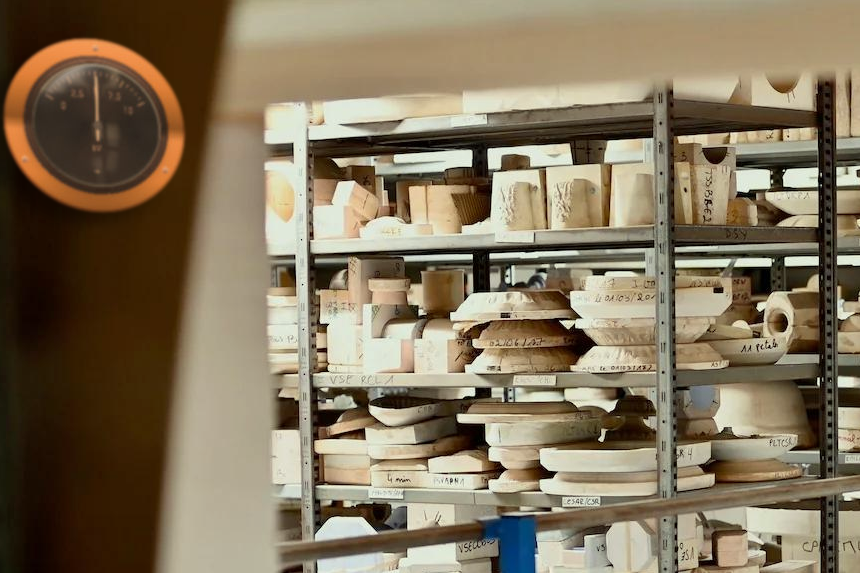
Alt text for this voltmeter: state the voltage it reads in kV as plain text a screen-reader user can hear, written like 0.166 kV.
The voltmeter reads 5 kV
